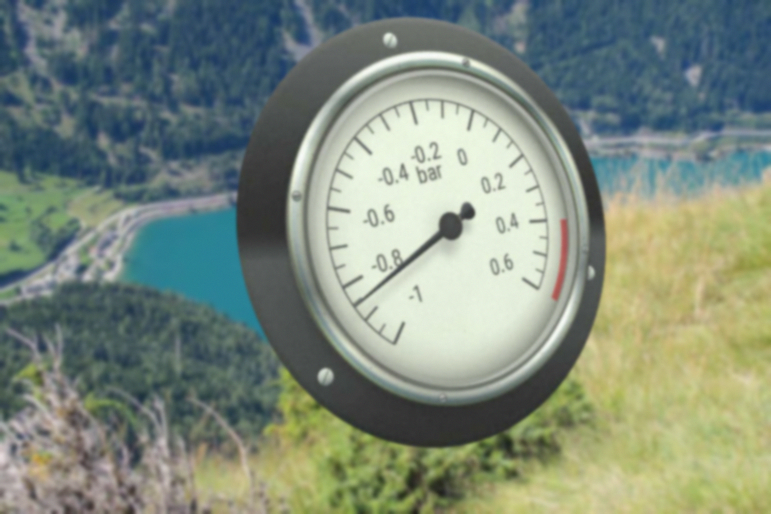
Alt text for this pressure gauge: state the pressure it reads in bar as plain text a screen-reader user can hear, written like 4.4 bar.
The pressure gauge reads -0.85 bar
